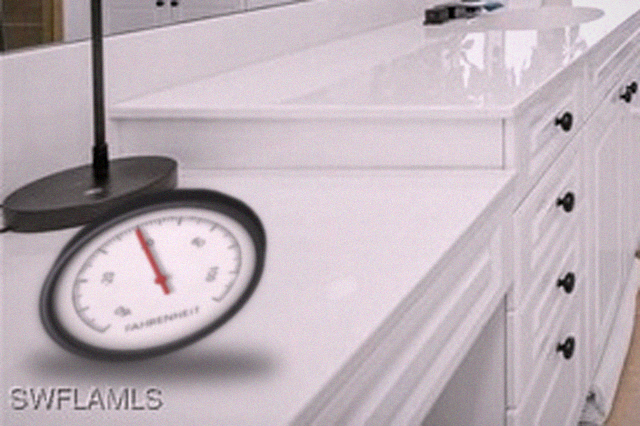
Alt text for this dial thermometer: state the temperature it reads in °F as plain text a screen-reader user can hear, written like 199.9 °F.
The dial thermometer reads 20 °F
